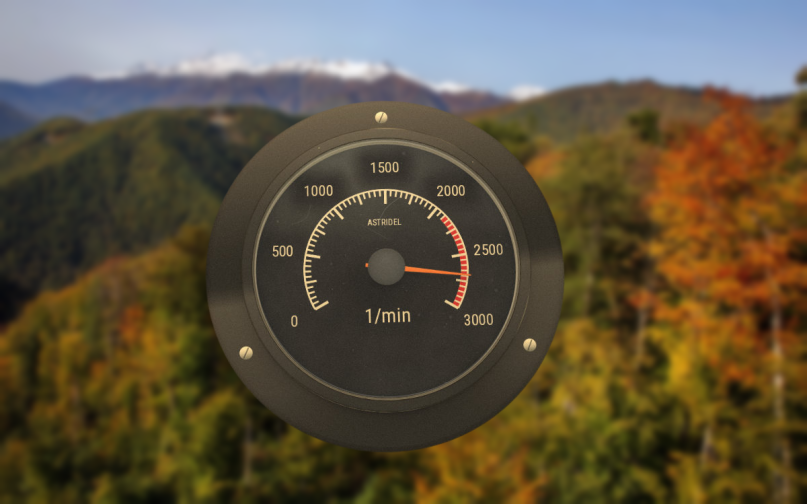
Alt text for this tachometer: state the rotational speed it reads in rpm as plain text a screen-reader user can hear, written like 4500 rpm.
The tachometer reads 2700 rpm
